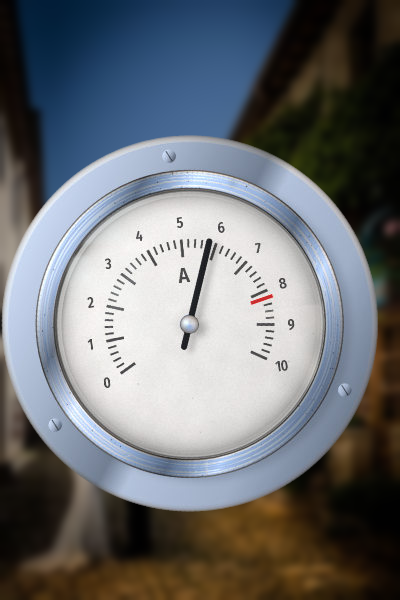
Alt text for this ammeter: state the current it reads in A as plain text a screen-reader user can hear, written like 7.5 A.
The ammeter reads 5.8 A
